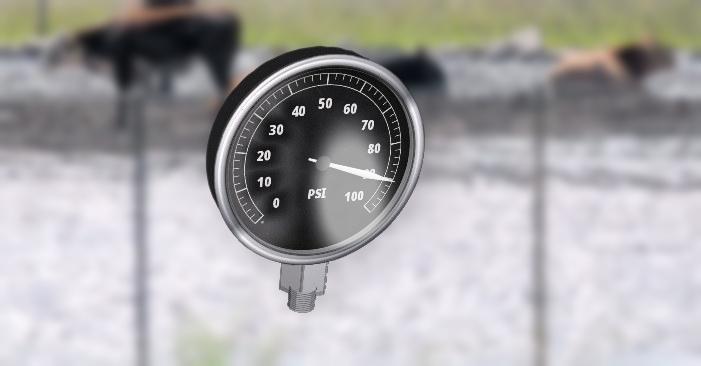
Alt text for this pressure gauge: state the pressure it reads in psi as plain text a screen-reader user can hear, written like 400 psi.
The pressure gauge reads 90 psi
